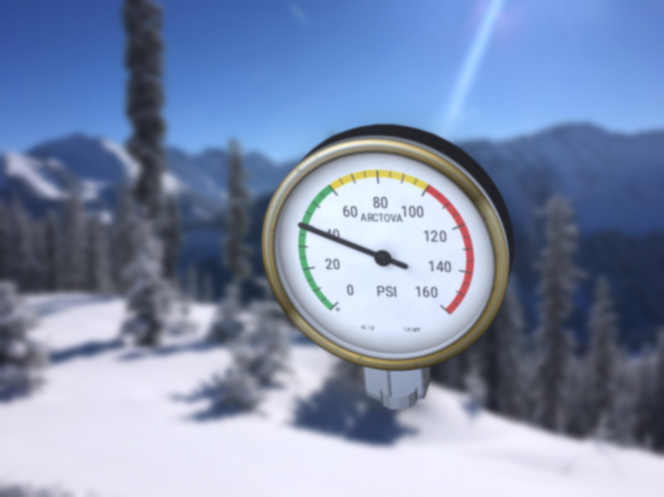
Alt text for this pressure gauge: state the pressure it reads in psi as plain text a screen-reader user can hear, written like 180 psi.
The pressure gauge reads 40 psi
